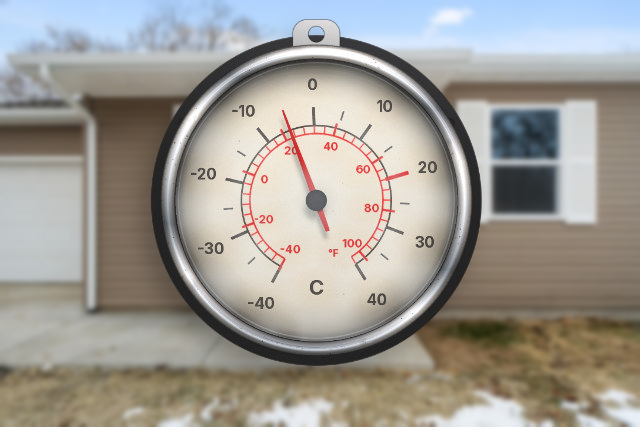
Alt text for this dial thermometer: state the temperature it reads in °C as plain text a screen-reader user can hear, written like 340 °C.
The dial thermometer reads -5 °C
